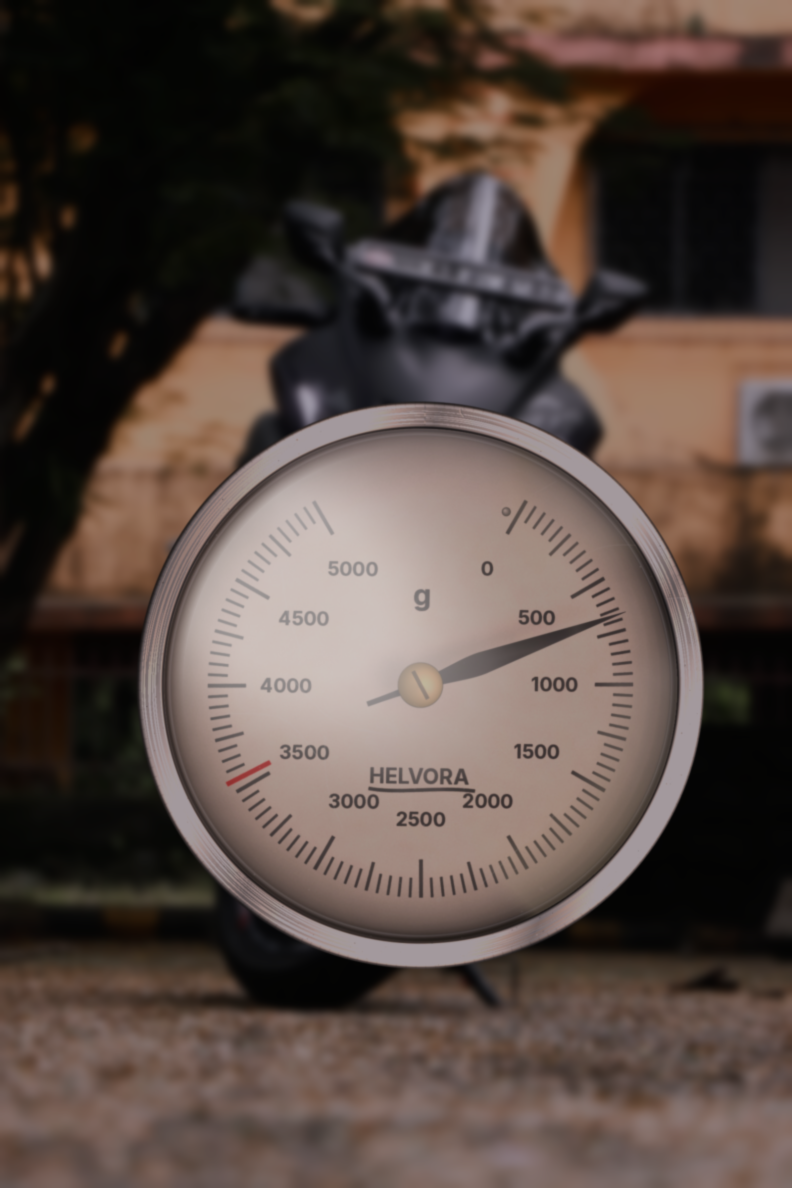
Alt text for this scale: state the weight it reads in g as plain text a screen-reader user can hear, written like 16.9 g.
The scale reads 675 g
